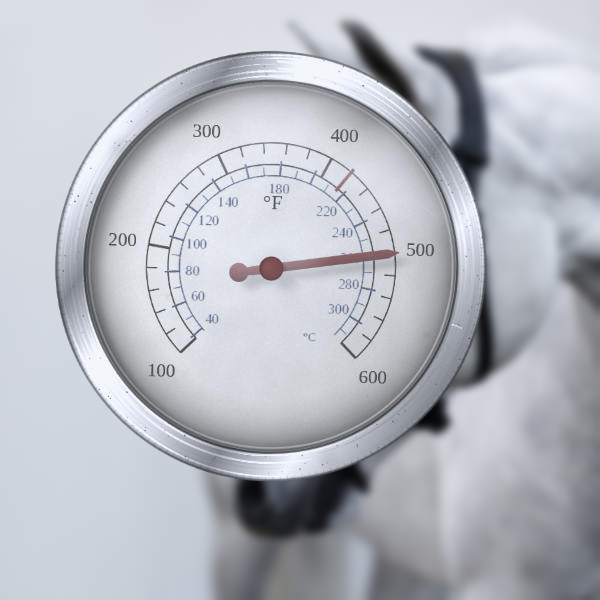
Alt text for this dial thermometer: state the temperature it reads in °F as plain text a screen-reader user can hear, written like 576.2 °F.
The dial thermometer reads 500 °F
